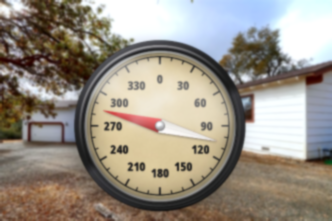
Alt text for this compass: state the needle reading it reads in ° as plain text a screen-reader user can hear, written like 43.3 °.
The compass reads 285 °
